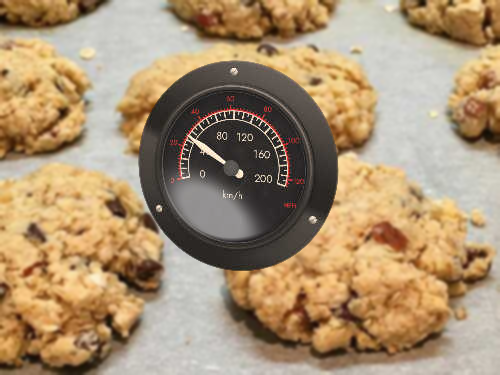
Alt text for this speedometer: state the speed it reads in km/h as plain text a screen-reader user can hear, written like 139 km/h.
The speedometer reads 45 km/h
